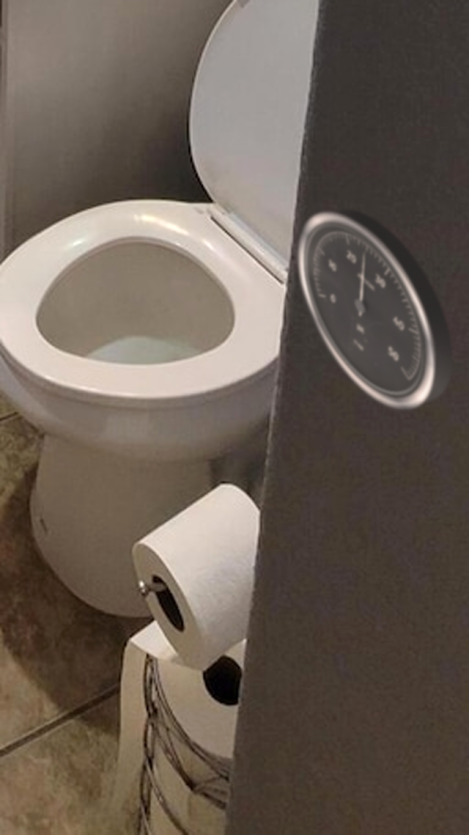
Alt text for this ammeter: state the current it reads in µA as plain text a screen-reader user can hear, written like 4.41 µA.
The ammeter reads 25 µA
